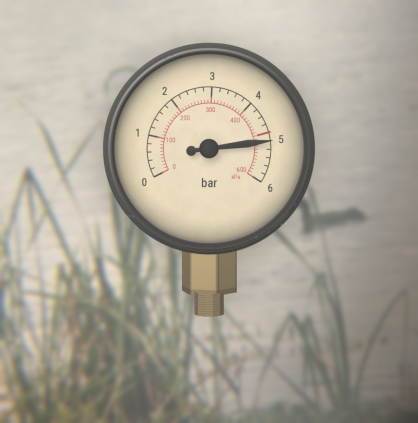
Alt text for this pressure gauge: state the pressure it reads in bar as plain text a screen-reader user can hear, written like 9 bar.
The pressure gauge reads 5 bar
